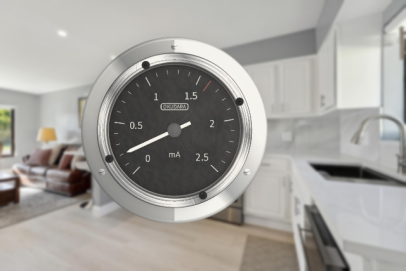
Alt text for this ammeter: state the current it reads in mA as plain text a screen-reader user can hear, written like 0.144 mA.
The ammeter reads 0.2 mA
